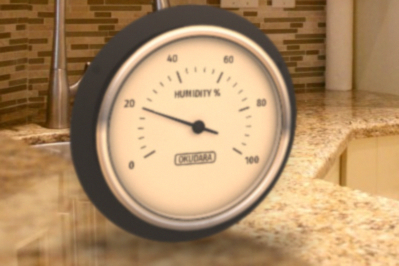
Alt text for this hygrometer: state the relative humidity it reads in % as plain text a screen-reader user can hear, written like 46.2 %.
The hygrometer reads 20 %
